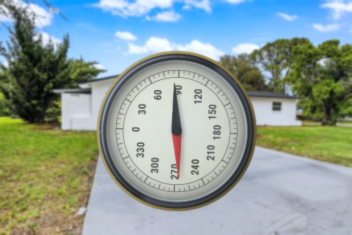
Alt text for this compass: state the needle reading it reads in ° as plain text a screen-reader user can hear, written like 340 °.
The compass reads 265 °
